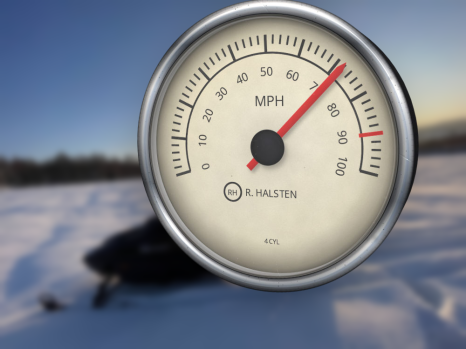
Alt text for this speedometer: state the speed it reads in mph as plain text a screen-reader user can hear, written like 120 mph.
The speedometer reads 72 mph
